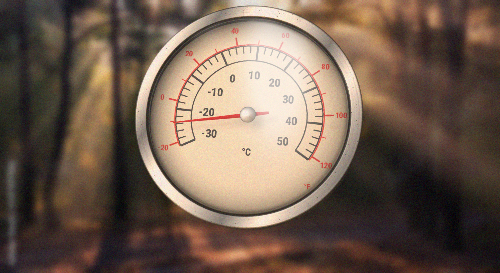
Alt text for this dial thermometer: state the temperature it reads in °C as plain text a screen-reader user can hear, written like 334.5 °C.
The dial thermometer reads -24 °C
